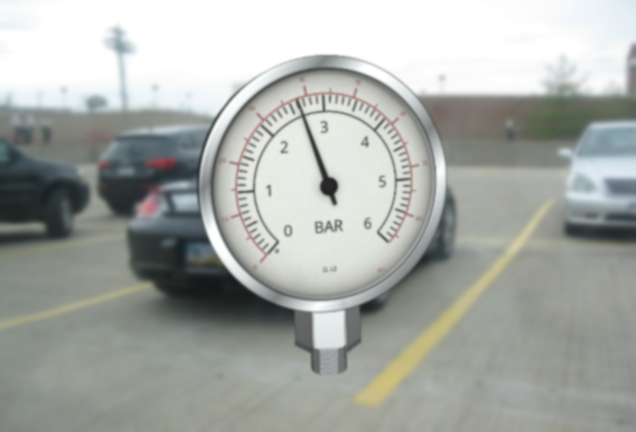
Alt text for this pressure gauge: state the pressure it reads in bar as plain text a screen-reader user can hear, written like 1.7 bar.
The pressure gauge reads 2.6 bar
